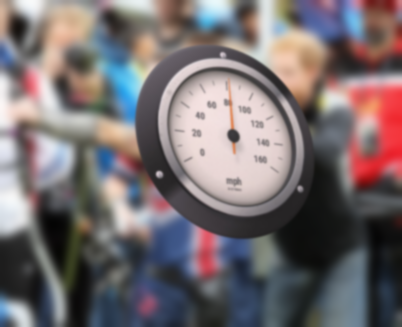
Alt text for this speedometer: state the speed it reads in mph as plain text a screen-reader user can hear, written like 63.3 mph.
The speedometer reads 80 mph
